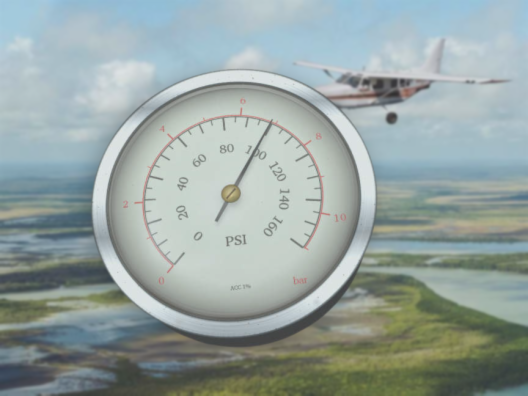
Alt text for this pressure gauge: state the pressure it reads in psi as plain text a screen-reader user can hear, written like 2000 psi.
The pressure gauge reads 100 psi
